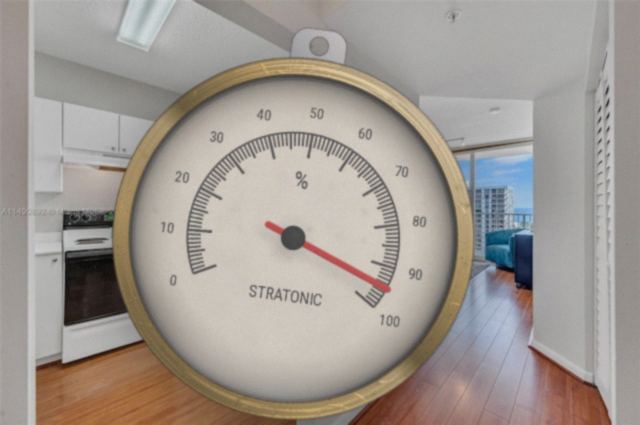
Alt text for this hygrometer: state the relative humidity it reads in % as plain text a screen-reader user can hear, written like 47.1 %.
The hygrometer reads 95 %
